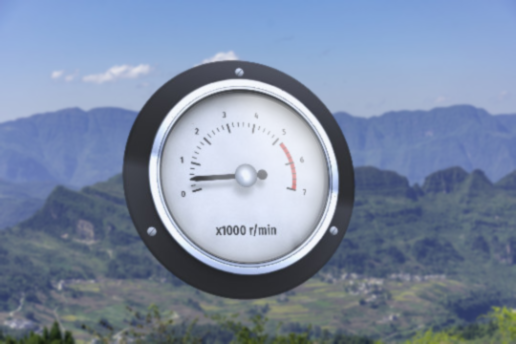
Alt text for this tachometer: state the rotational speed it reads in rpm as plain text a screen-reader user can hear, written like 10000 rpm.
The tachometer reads 400 rpm
